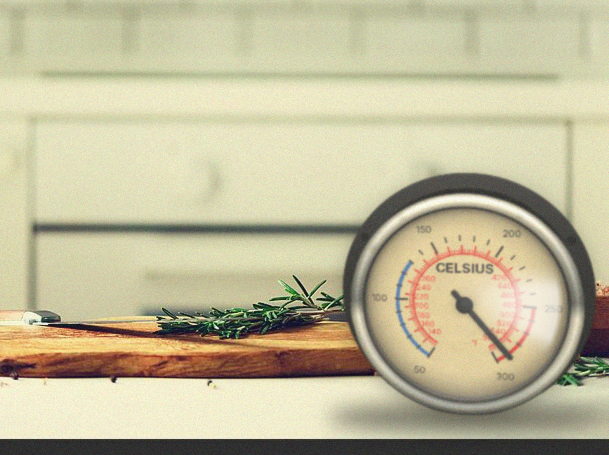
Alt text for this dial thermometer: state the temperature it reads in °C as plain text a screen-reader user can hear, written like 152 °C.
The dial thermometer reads 290 °C
